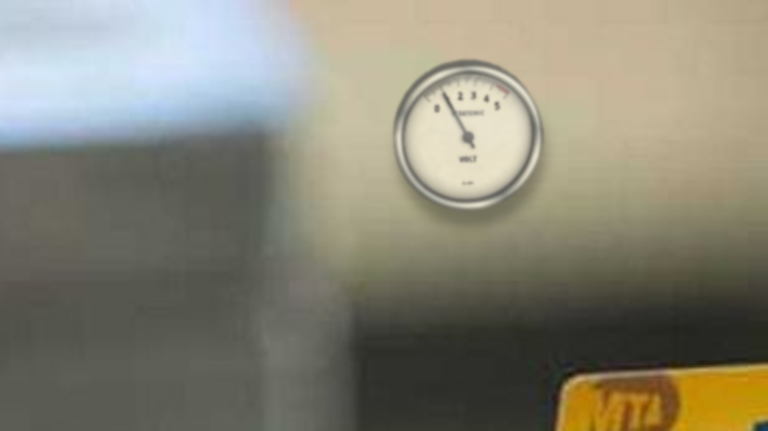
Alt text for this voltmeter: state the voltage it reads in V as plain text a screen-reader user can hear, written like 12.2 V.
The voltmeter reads 1 V
